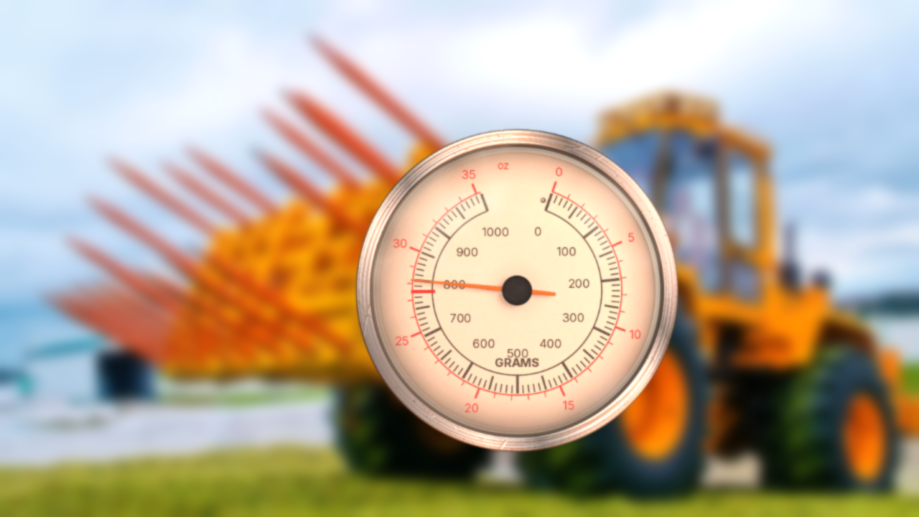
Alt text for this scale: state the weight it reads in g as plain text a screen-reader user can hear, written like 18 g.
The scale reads 800 g
